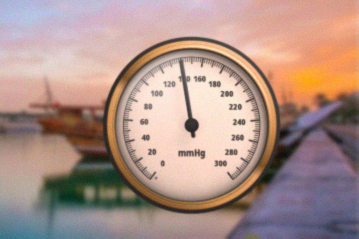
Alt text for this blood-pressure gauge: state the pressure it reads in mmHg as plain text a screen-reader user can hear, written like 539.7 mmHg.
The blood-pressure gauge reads 140 mmHg
